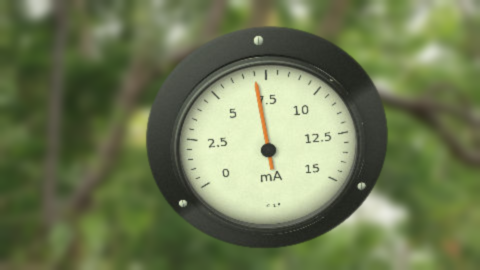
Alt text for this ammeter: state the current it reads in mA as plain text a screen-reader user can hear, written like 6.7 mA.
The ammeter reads 7 mA
